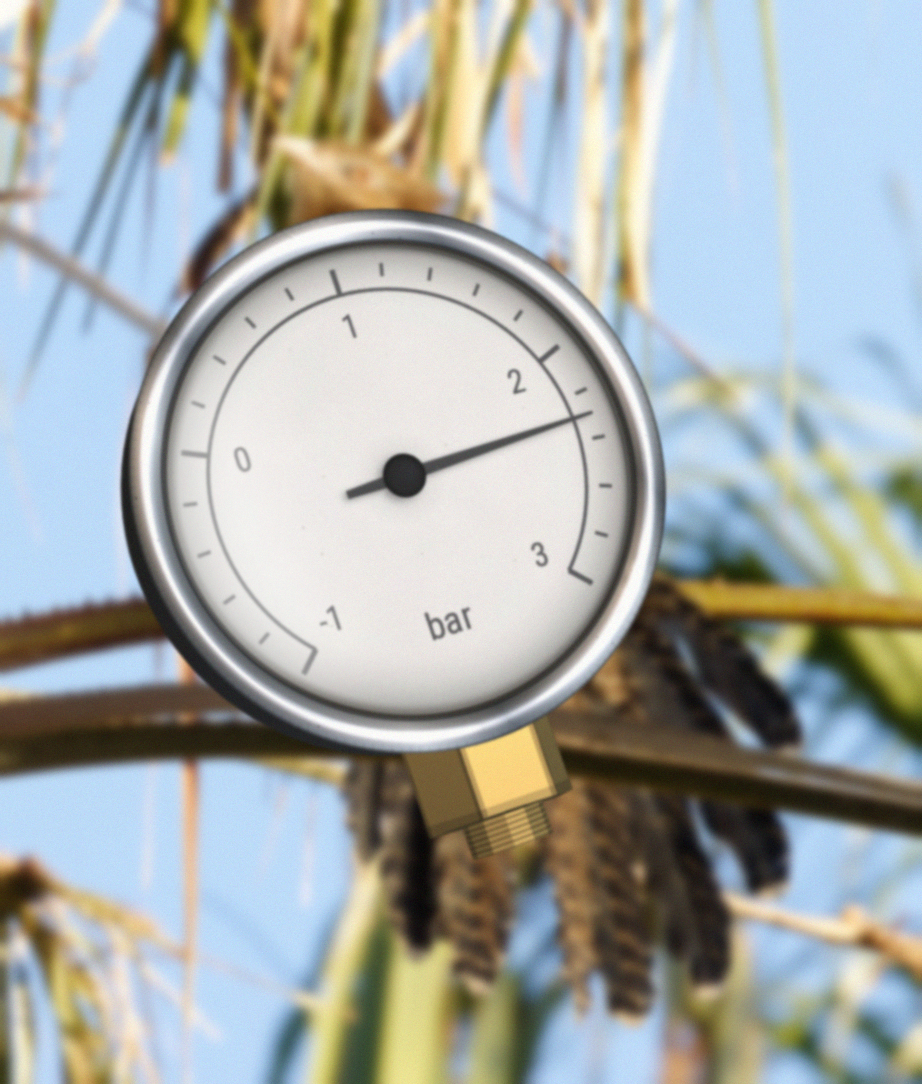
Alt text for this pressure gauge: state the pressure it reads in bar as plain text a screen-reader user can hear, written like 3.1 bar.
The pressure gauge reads 2.3 bar
